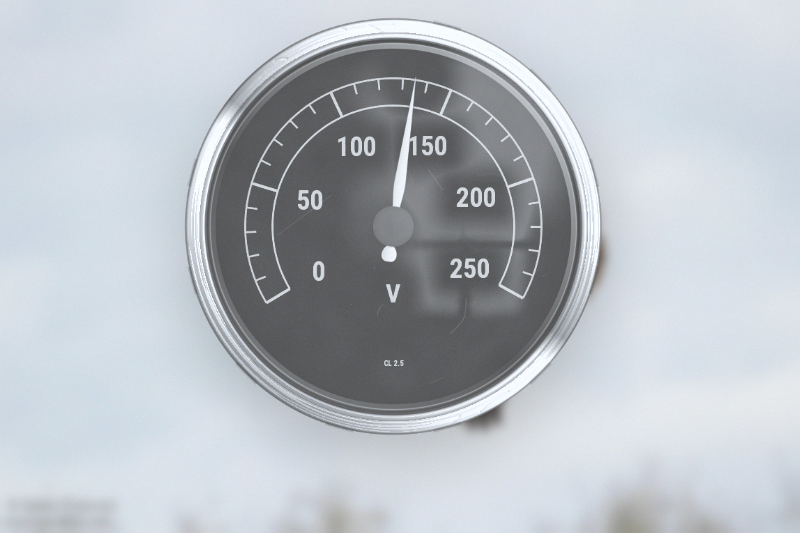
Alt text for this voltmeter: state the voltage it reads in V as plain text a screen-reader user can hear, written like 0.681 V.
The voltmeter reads 135 V
